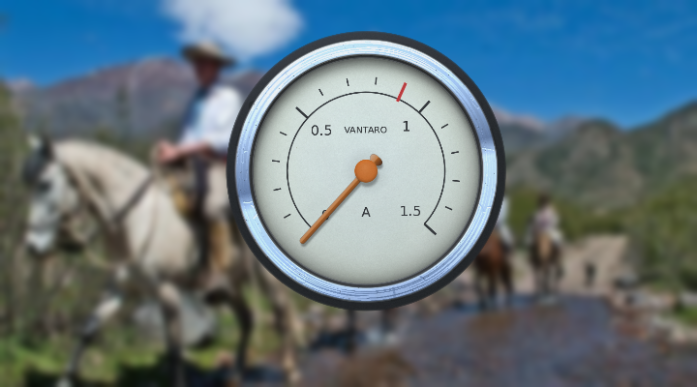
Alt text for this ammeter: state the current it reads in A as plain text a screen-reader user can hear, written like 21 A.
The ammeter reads 0 A
